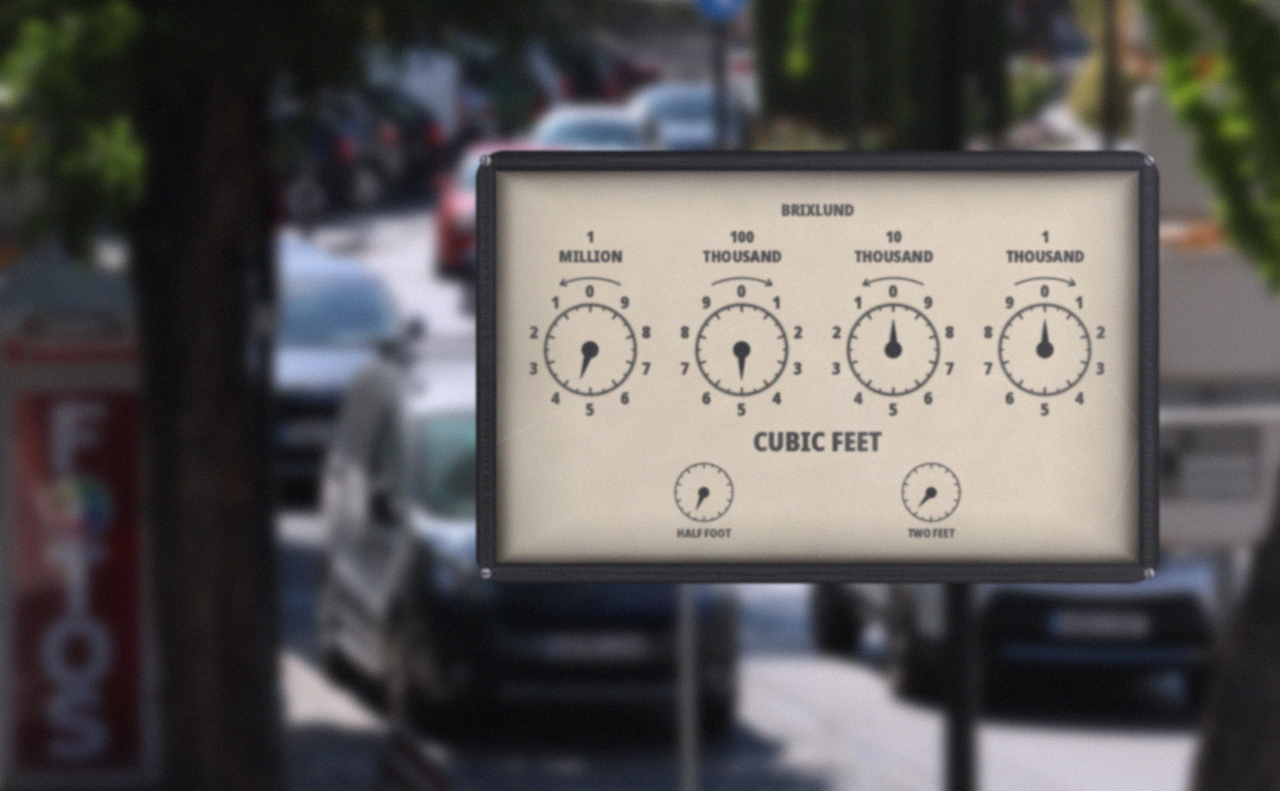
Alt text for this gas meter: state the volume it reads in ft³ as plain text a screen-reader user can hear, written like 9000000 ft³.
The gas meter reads 450000 ft³
